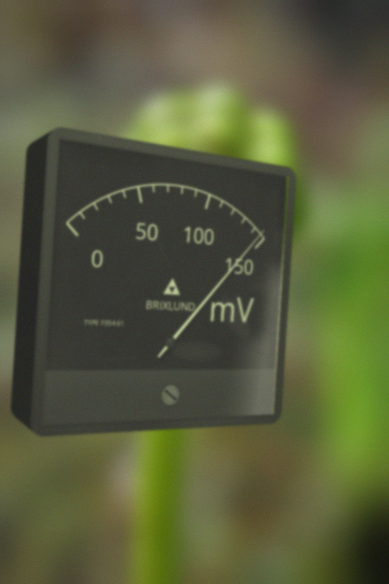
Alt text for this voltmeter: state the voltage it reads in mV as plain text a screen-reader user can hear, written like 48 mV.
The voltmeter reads 145 mV
